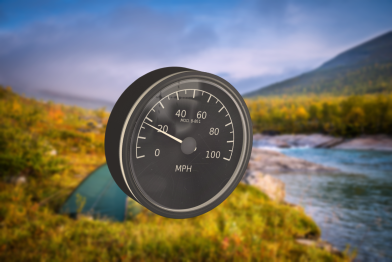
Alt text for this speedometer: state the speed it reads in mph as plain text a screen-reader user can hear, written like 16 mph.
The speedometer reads 17.5 mph
